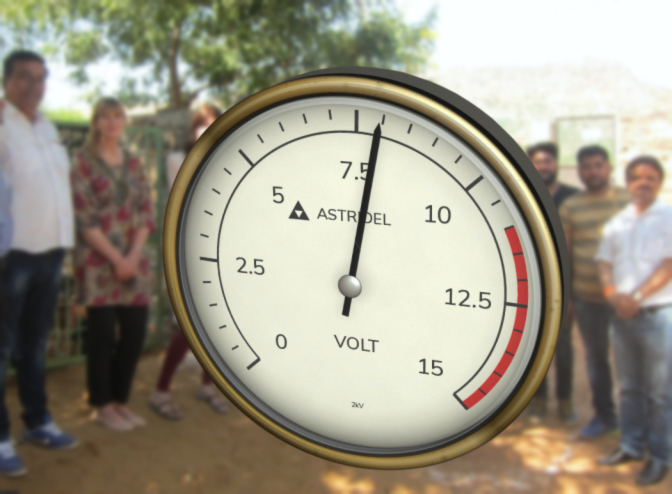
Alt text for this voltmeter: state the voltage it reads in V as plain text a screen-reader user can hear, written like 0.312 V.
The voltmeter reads 8 V
